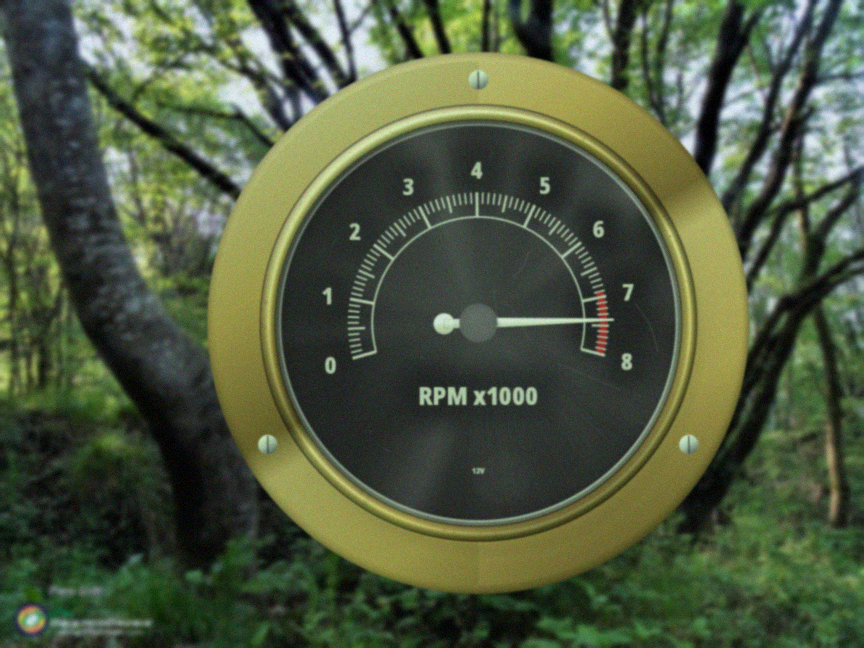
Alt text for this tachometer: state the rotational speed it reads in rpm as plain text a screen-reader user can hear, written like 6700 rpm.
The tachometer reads 7400 rpm
